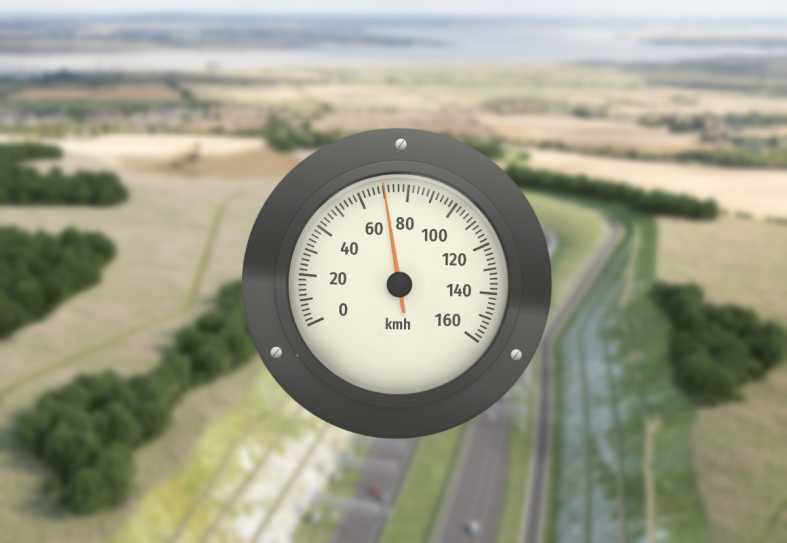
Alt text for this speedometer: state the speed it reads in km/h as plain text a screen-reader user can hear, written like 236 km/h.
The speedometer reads 70 km/h
